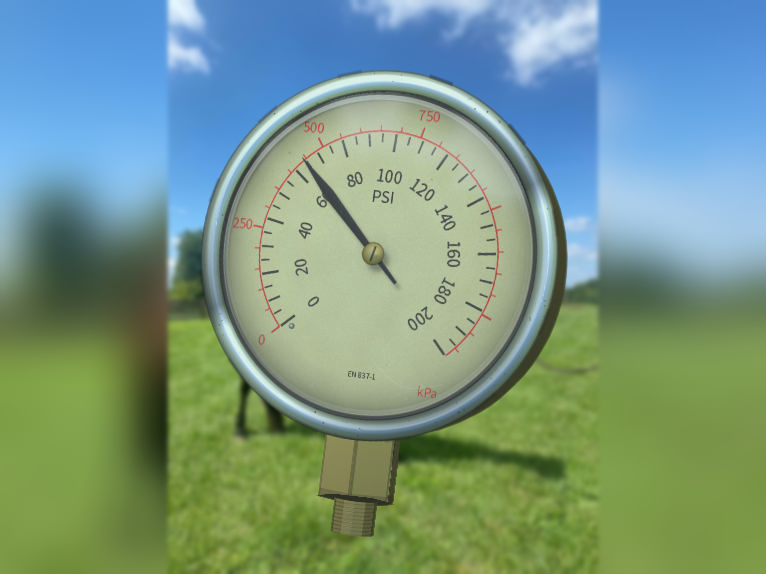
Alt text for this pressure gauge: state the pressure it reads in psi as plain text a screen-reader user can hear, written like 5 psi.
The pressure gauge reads 65 psi
